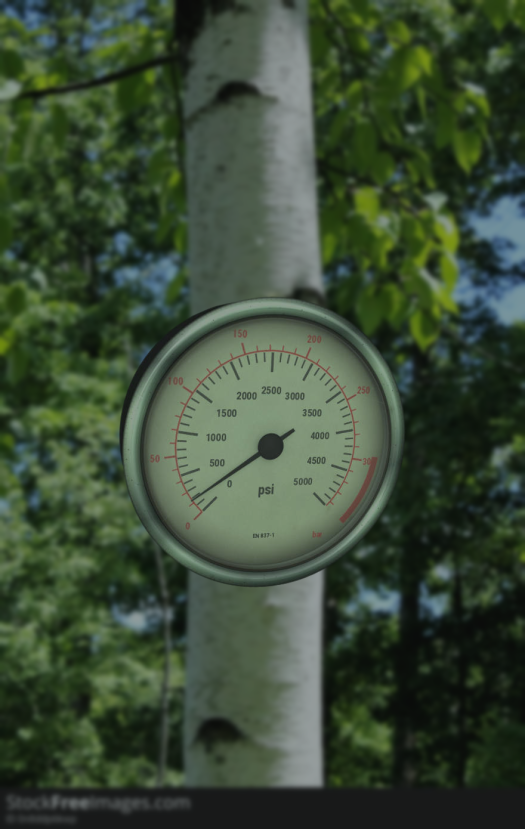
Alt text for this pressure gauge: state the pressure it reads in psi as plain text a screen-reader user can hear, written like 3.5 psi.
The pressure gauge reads 200 psi
